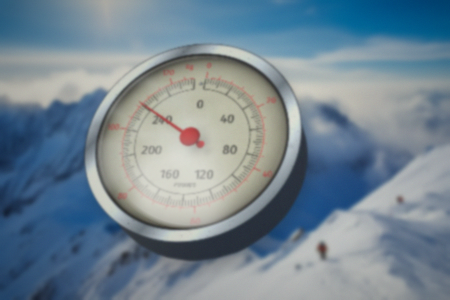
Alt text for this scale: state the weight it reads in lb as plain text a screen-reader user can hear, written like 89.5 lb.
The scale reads 240 lb
